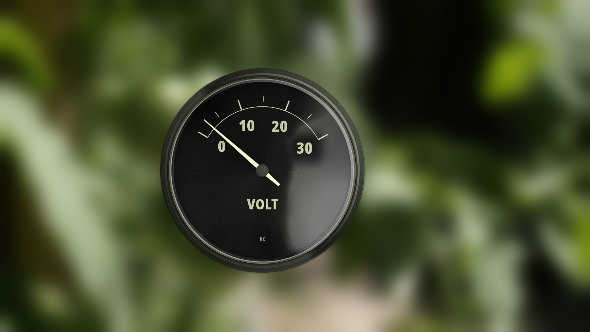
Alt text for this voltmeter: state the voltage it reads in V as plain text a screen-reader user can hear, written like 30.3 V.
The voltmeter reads 2.5 V
